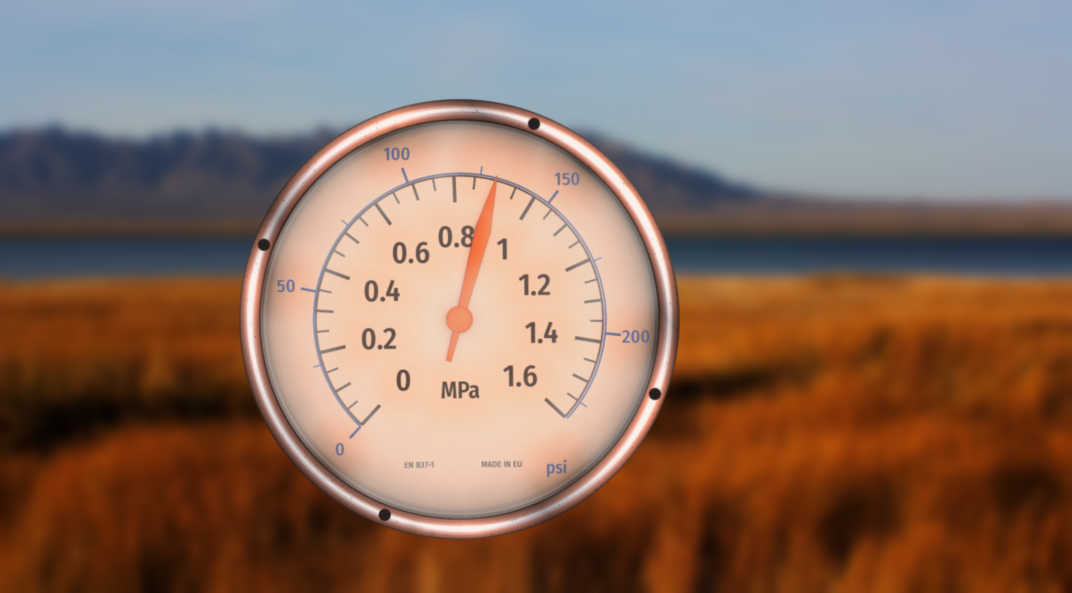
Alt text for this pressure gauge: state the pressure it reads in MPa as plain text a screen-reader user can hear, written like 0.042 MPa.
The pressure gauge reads 0.9 MPa
